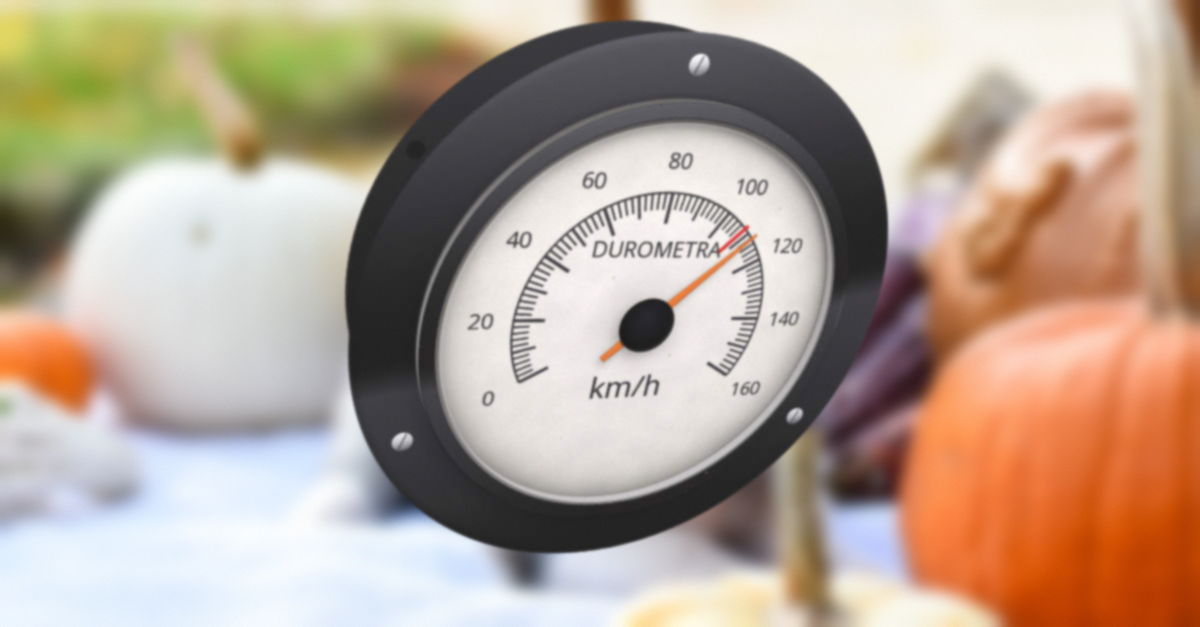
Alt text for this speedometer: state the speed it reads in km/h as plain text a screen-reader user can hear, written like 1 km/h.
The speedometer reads 110 km/h
